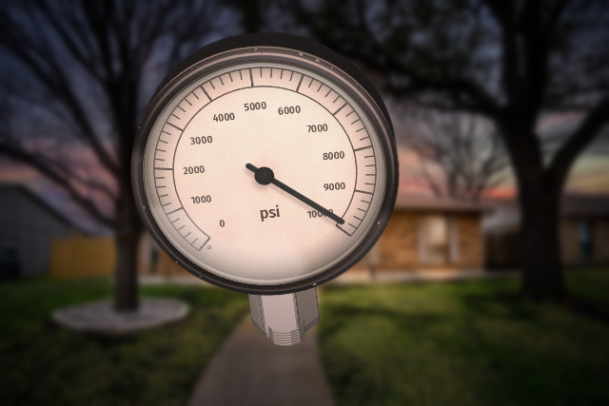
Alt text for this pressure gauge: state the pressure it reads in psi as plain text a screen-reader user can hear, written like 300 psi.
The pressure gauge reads 9800 psi
